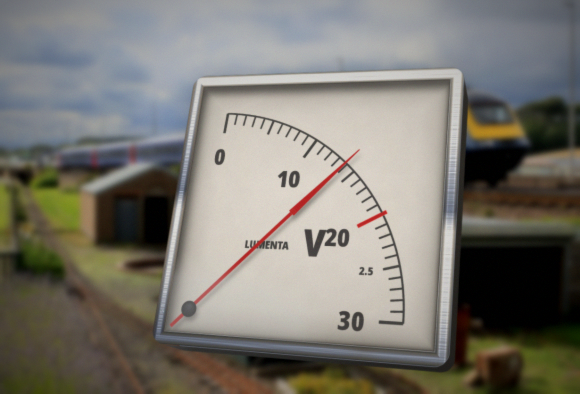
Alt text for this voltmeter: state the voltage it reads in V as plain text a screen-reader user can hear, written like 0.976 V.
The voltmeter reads 14 V
